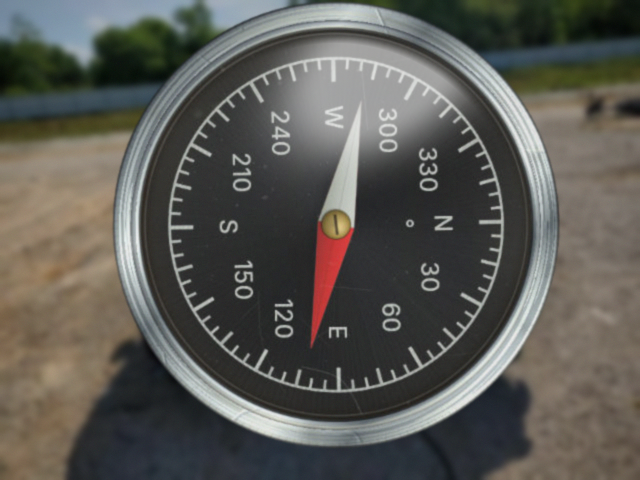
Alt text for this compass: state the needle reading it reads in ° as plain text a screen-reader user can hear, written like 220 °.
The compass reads 102.5 °
